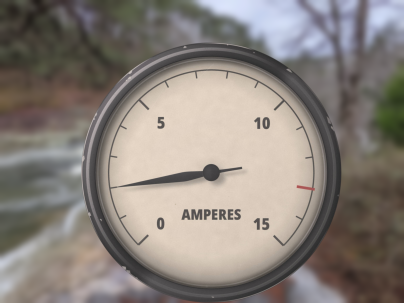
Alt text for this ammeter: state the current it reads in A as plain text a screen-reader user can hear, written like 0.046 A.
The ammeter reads 2 A
